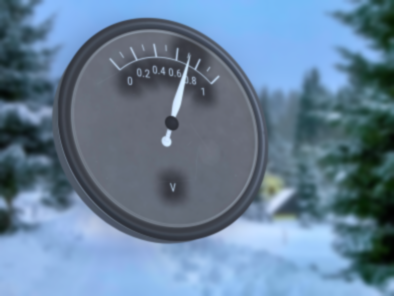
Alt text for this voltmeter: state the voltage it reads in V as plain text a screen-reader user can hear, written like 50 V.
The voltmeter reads 0.7 V
